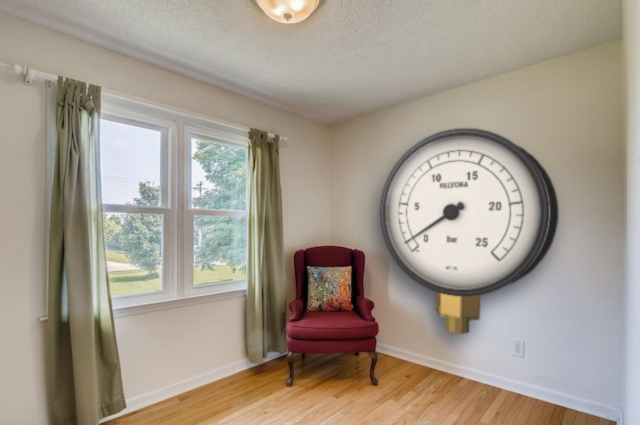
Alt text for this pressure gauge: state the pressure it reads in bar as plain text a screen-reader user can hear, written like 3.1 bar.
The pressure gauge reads 1 bar
